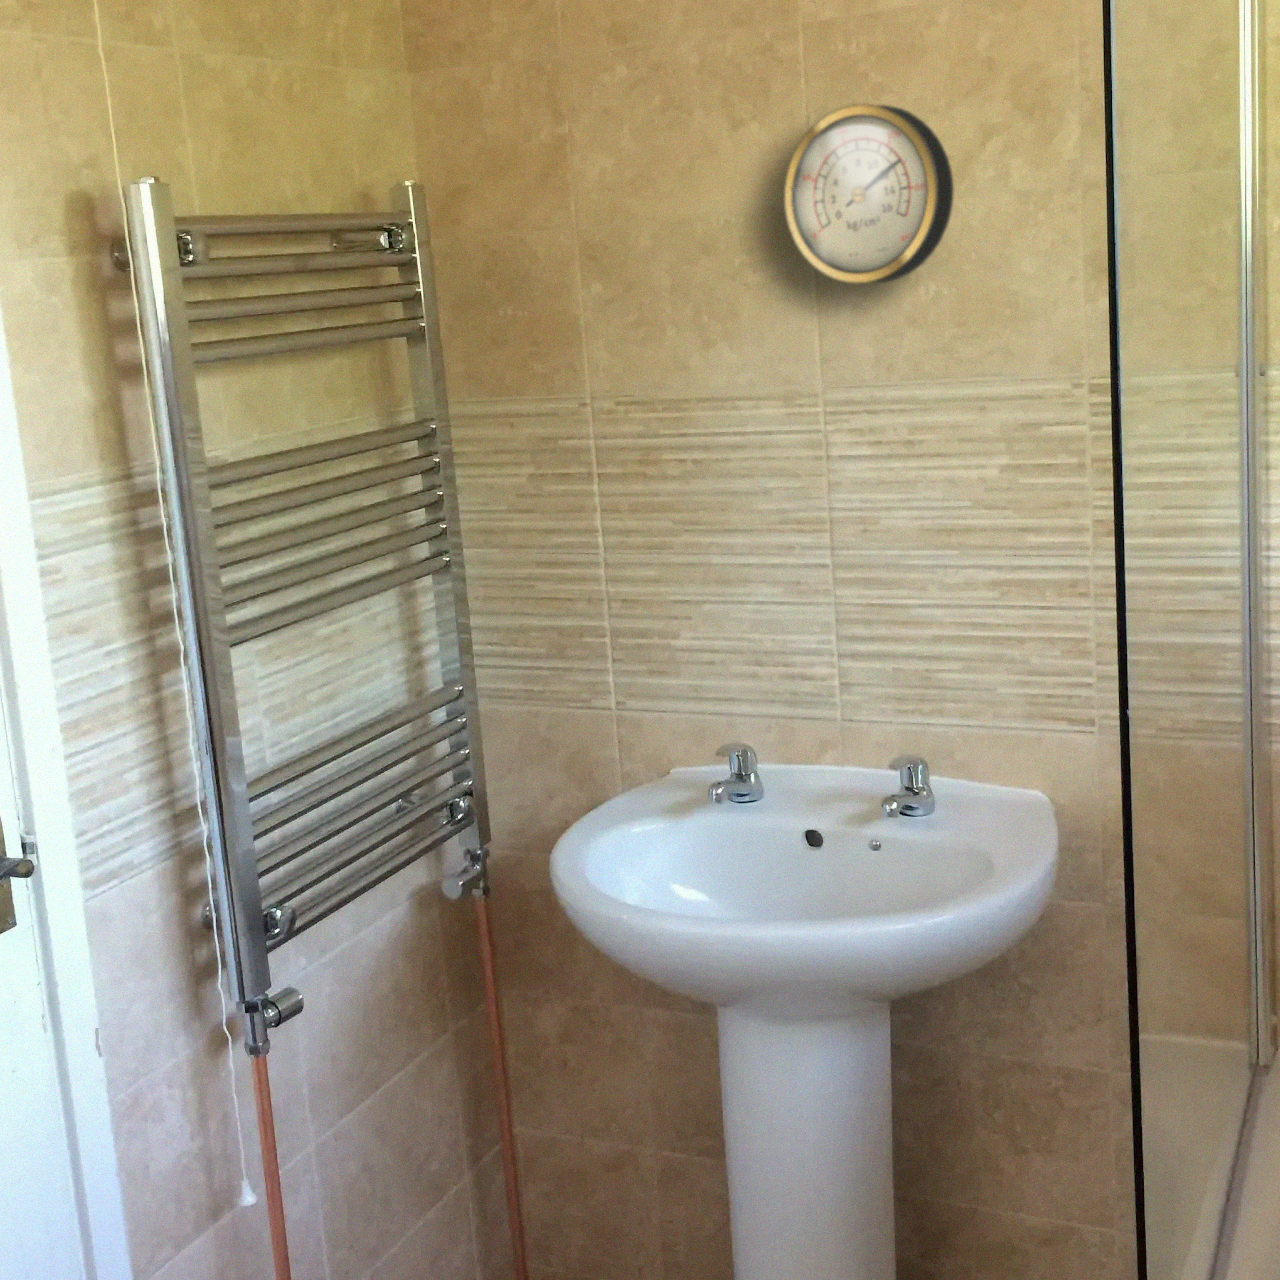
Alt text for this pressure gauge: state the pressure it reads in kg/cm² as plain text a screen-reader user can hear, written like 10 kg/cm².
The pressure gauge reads 12 kg/cm²
